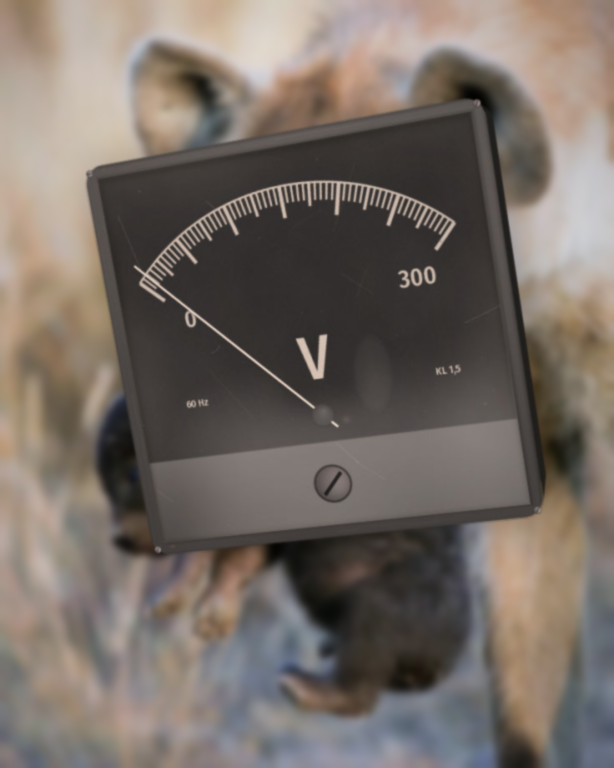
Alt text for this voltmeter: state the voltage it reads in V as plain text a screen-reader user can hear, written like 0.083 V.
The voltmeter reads 10 V
